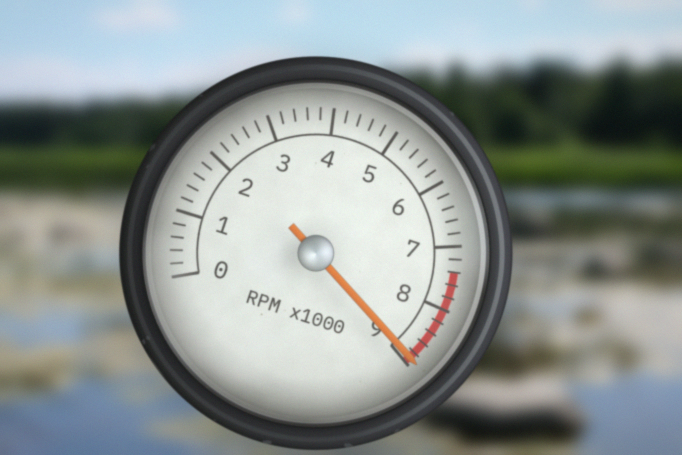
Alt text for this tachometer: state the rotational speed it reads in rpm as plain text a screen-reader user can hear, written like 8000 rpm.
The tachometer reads 8900 rpm
